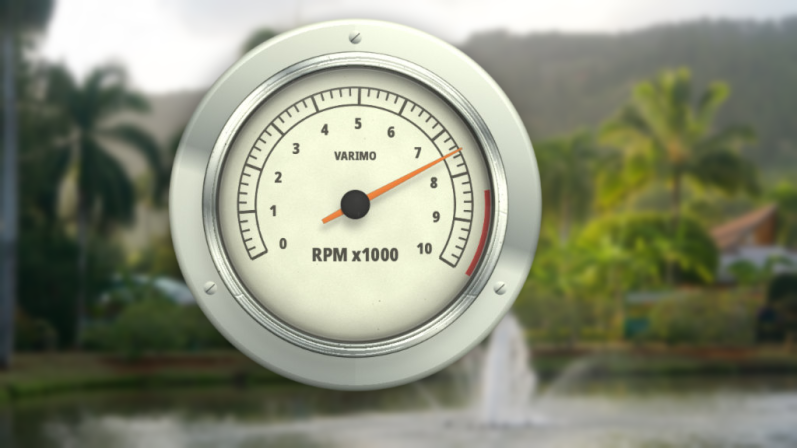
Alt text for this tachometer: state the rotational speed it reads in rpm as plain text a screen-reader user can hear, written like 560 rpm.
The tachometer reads 7500 rpm
